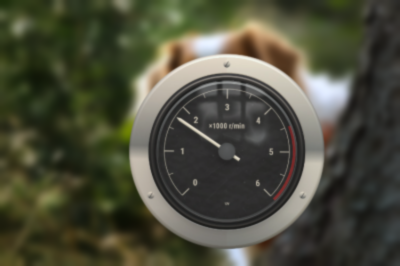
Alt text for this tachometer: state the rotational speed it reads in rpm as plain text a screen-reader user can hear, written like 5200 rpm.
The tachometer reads 1750 rpm
